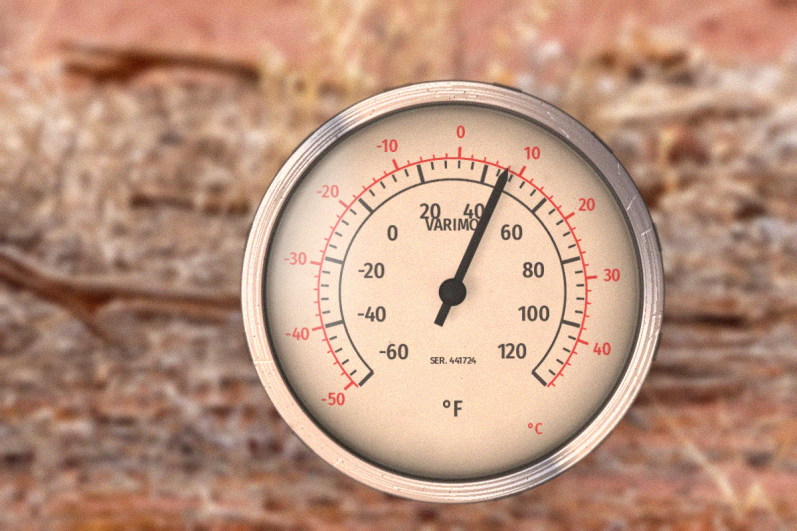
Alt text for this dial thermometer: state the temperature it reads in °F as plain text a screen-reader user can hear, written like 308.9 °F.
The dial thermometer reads 46 °F
